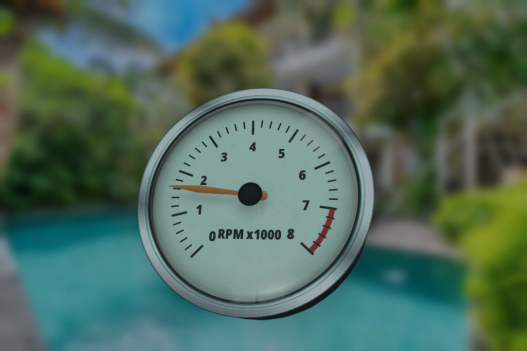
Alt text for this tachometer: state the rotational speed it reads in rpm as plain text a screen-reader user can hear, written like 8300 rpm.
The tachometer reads 1600 rpm
